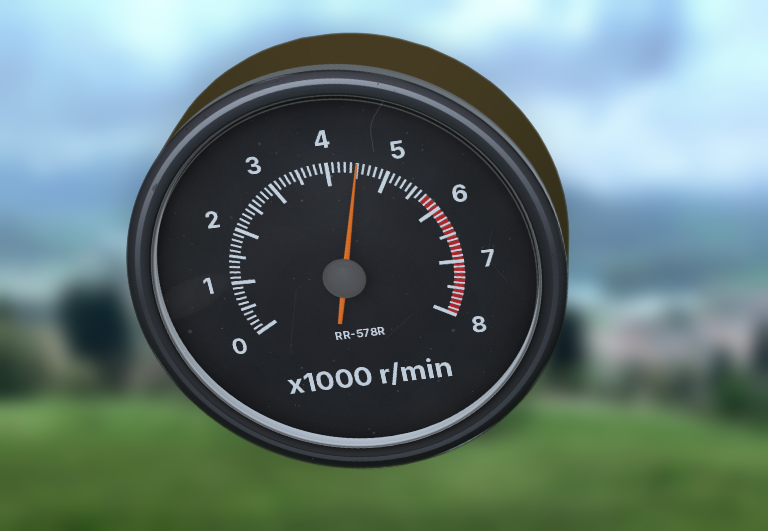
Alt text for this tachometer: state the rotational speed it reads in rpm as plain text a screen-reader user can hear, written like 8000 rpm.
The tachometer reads 4500 rpm
